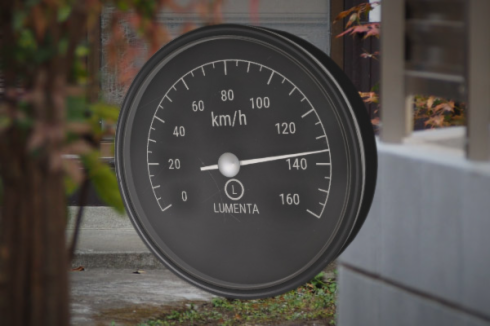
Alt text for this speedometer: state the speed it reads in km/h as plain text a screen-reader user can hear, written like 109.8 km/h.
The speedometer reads 135 km/h
